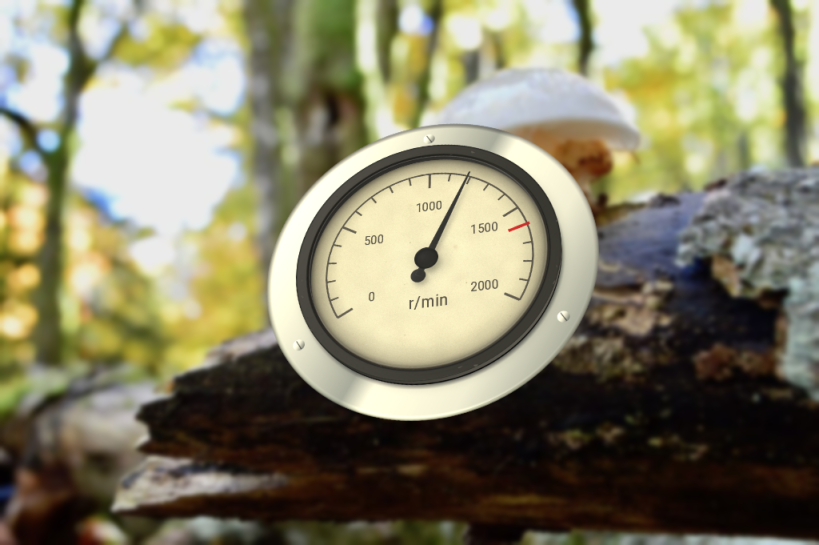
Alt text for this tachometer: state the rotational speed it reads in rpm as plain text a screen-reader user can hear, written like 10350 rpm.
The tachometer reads 1200 rpm
